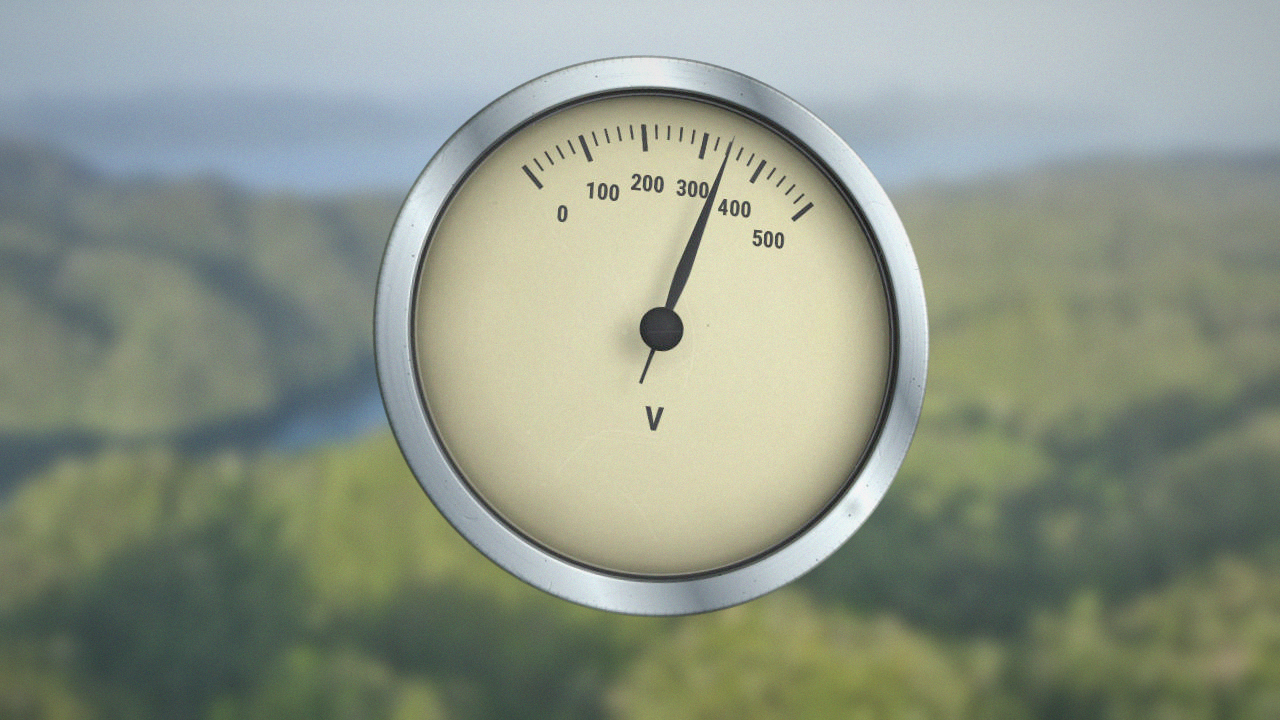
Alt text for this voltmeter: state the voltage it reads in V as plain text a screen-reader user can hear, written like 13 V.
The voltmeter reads 340 V
